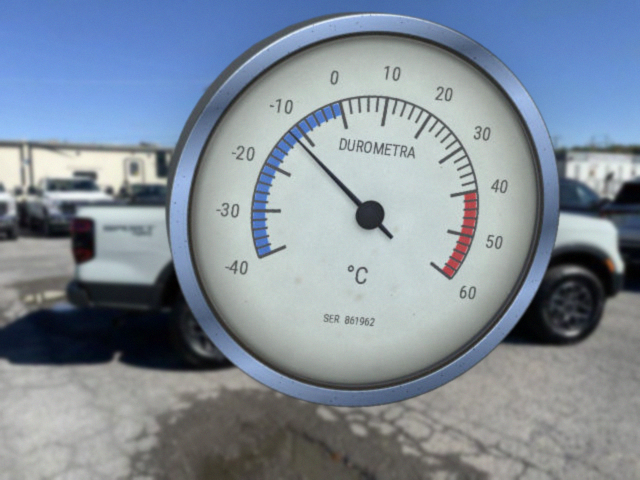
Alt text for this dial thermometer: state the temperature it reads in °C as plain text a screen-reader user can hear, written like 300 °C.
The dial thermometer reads -12 °C
